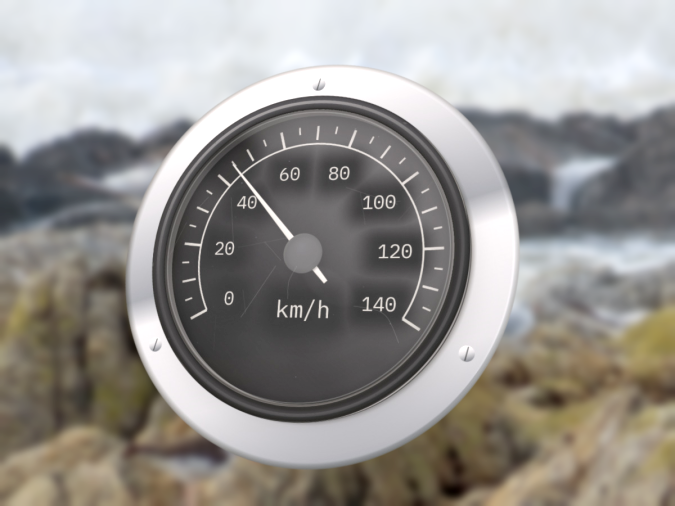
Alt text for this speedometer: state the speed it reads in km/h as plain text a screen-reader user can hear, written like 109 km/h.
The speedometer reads 45 km/h
